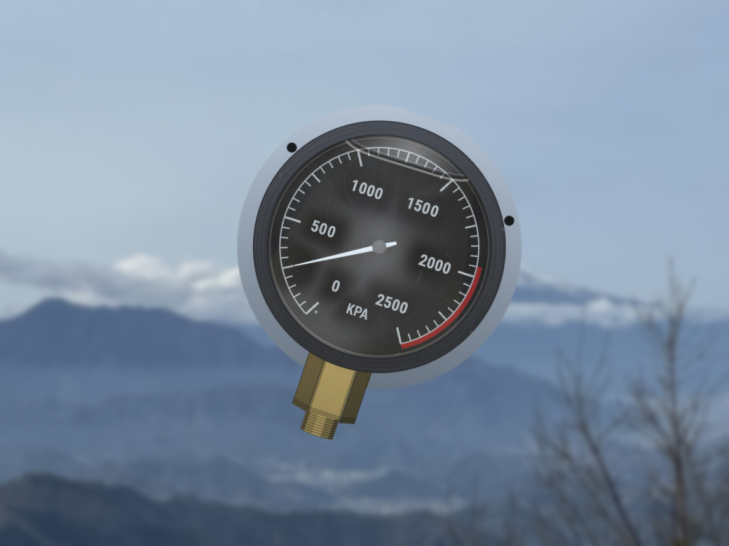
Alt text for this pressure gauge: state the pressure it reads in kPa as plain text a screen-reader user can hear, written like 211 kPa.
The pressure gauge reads 250 kPa
